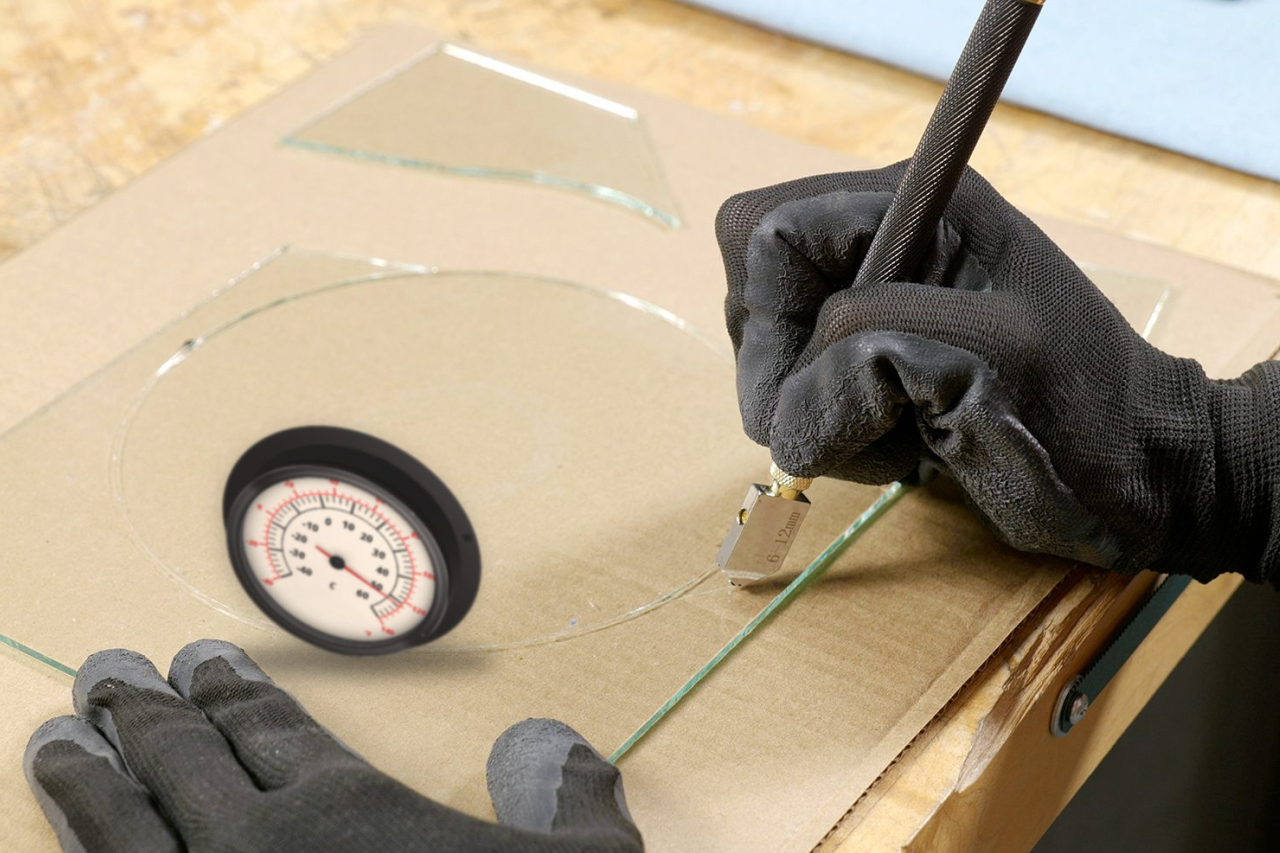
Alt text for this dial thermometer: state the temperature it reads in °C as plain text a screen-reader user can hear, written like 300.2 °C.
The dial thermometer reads 50 °C
